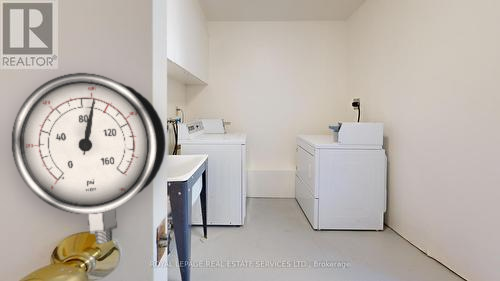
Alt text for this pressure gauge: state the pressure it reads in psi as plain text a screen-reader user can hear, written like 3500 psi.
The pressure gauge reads 90 psi
